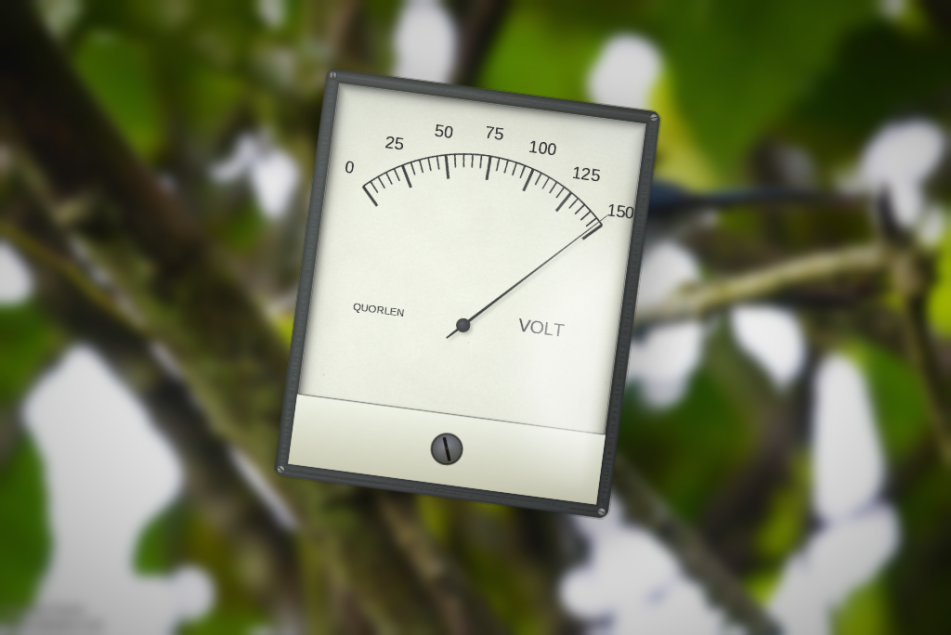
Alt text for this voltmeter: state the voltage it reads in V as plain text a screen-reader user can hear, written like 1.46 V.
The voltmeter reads 147.5 V
